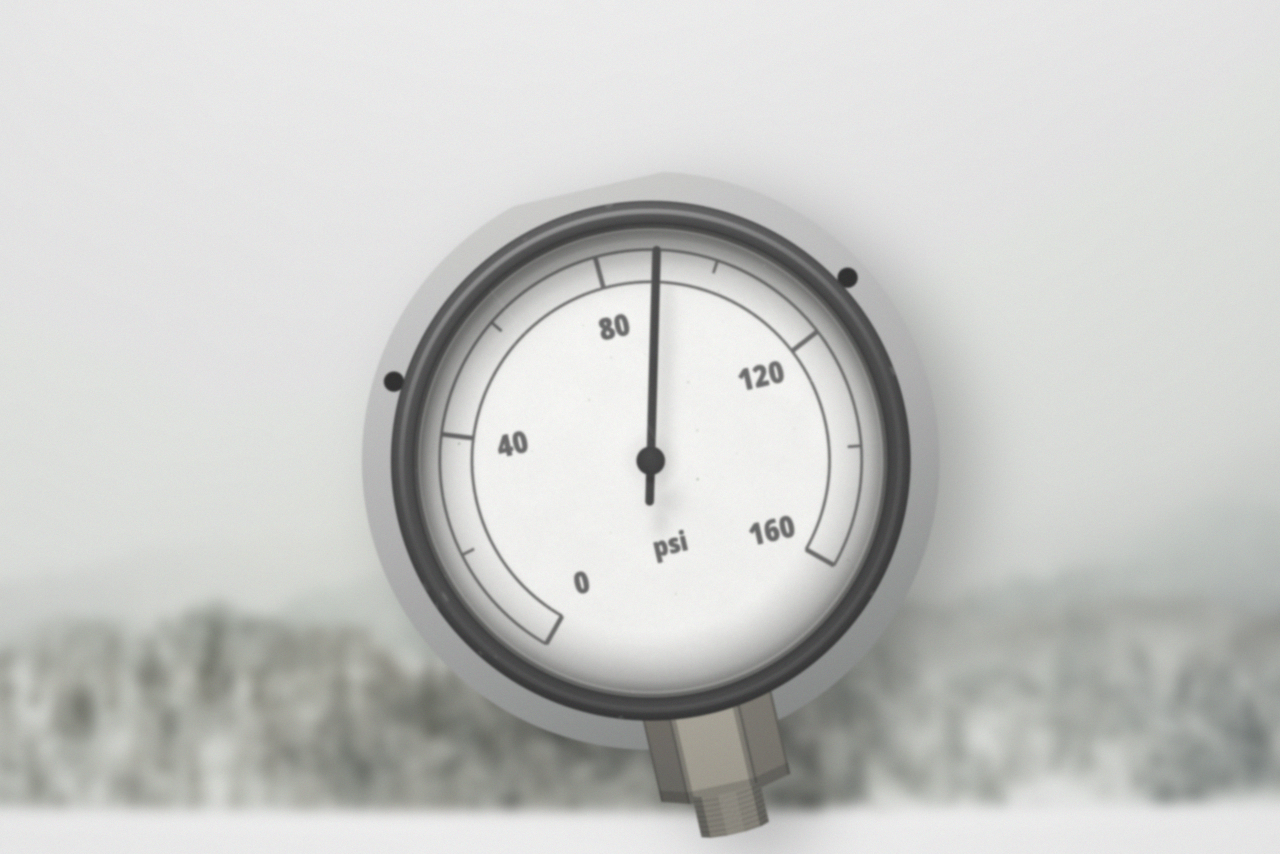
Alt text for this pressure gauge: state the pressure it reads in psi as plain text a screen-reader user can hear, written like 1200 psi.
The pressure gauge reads 90 psi
